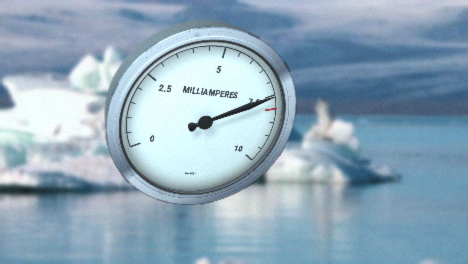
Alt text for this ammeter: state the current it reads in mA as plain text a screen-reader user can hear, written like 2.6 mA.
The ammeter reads 7.5 mA
